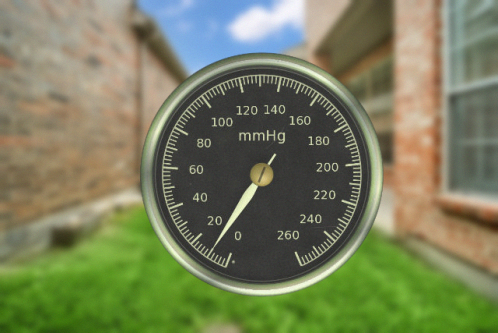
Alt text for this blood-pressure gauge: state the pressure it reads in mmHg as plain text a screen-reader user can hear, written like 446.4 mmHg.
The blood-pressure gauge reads 10 mmHg
